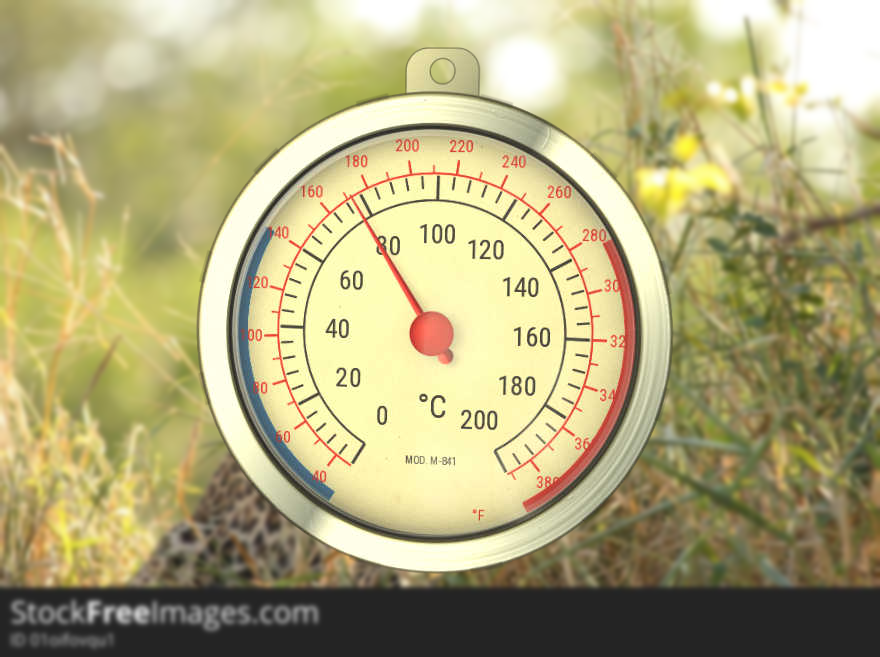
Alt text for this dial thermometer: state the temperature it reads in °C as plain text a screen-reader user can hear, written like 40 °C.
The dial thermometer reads 78 °C
